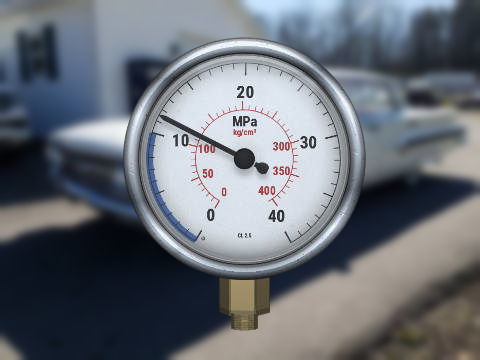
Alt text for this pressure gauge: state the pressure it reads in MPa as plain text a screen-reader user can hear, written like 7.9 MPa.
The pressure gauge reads 11.5 MPa
